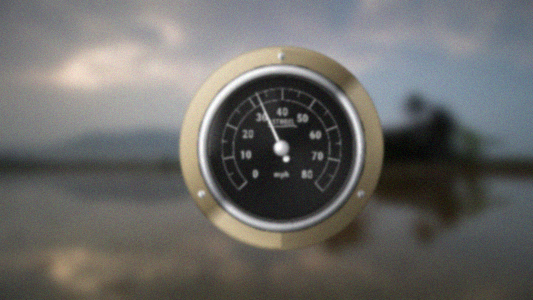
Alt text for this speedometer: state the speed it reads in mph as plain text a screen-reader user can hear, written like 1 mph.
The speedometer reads 32.5 mph
